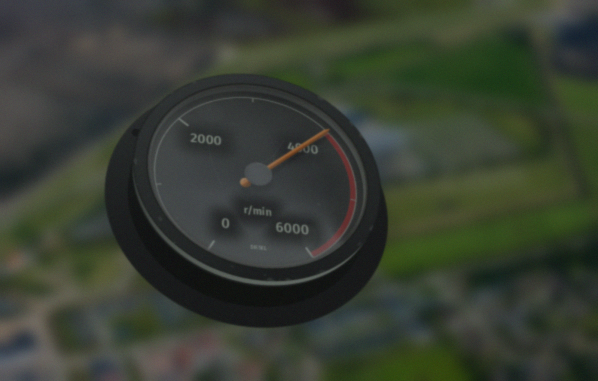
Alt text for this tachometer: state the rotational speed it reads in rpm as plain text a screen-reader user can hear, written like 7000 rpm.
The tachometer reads 4000 rpm
